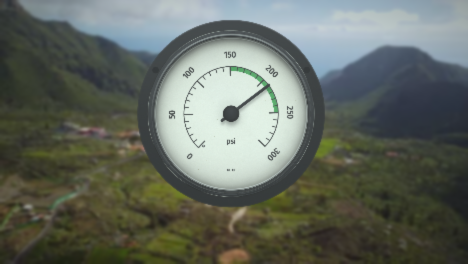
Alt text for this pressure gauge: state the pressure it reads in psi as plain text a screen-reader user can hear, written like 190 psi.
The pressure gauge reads 210 psi
